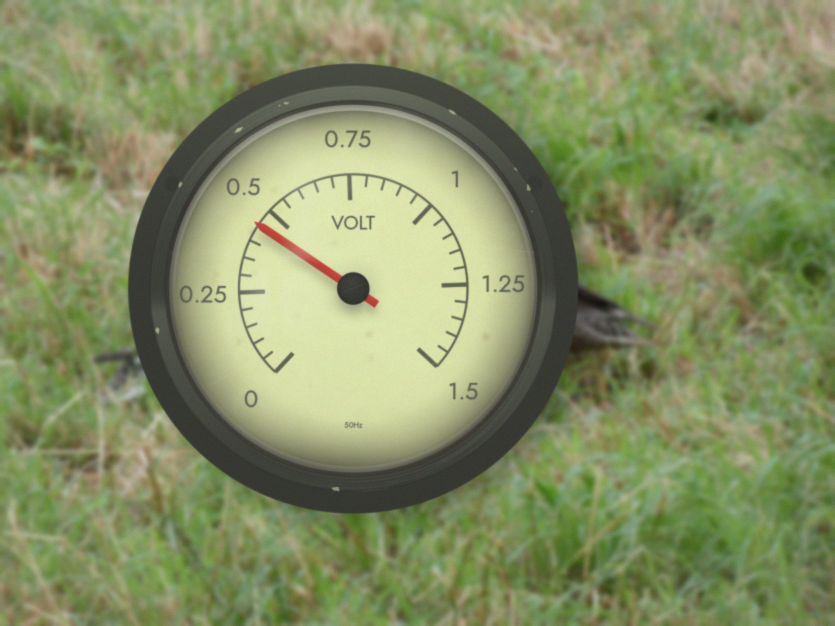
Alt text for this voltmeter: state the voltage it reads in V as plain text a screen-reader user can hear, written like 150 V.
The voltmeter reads 0.45 V
